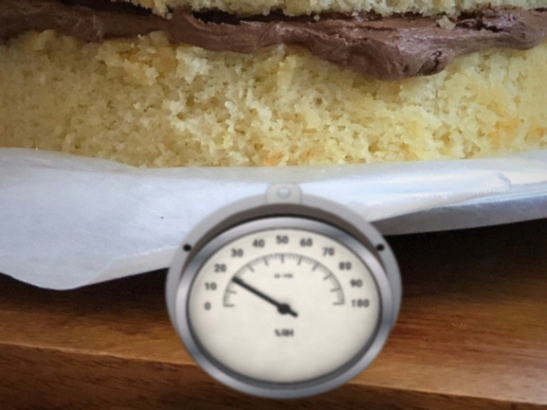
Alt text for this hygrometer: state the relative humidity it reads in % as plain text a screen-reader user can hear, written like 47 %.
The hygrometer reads 20 %
